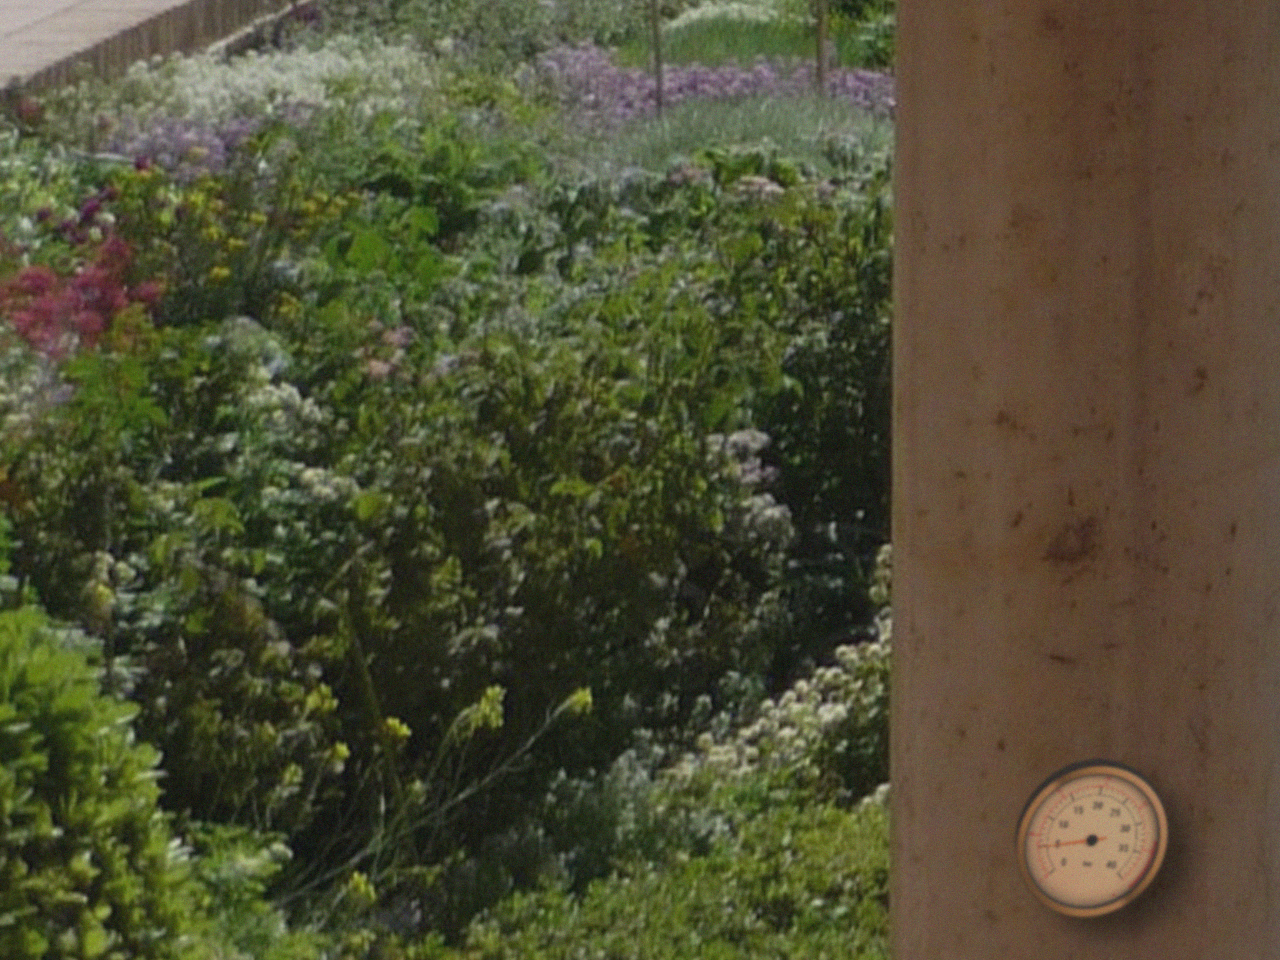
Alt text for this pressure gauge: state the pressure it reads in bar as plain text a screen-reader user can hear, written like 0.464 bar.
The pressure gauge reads 5 bar
